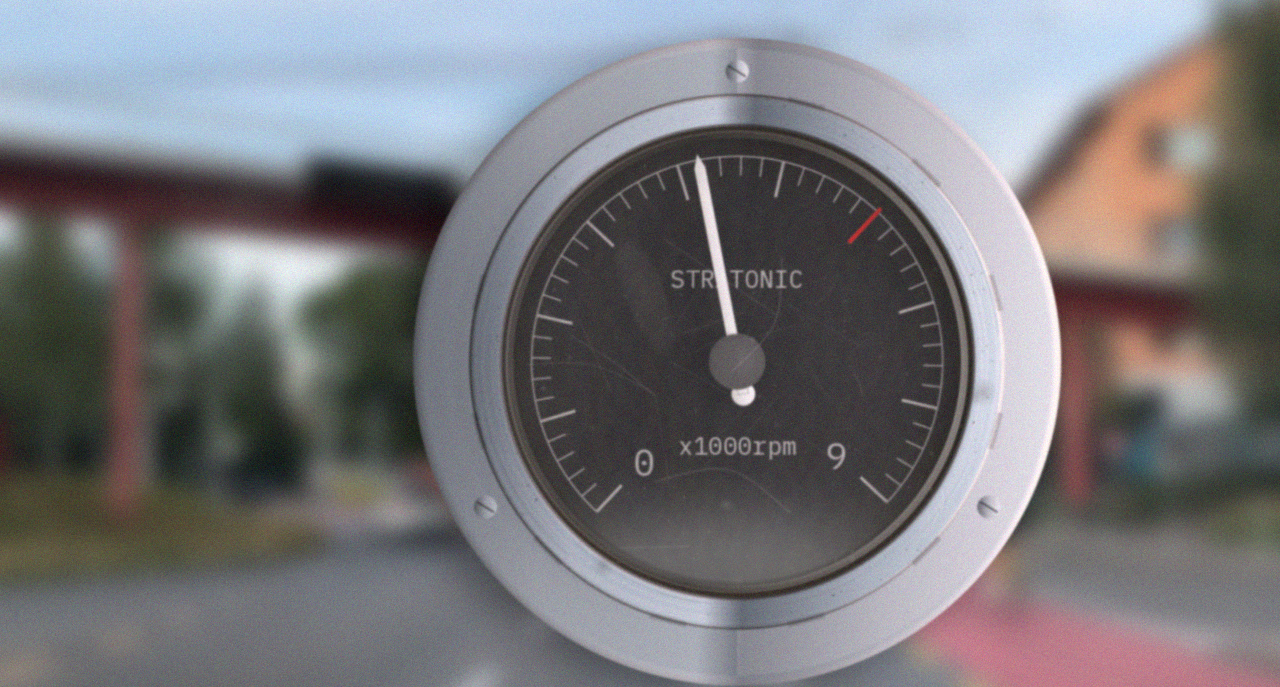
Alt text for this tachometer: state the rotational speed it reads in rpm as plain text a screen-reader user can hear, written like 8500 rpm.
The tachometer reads 4200 rpm
